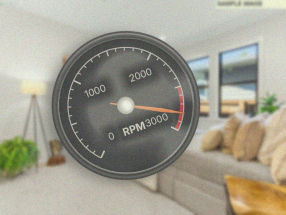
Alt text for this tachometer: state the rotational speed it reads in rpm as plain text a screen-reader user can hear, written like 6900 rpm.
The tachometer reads 2800 rpm
